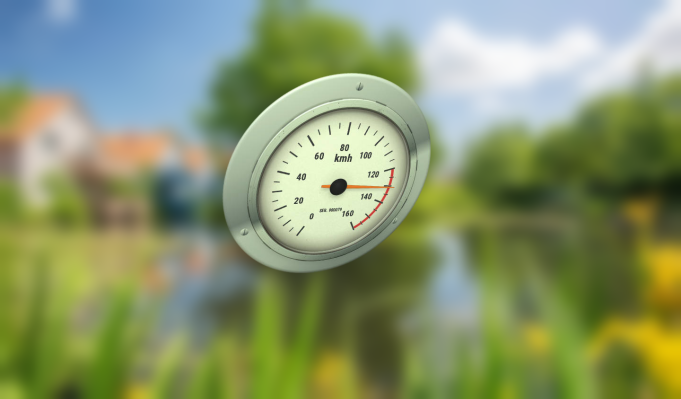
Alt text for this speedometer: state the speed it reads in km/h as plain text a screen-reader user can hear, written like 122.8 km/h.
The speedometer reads 130 km/h
